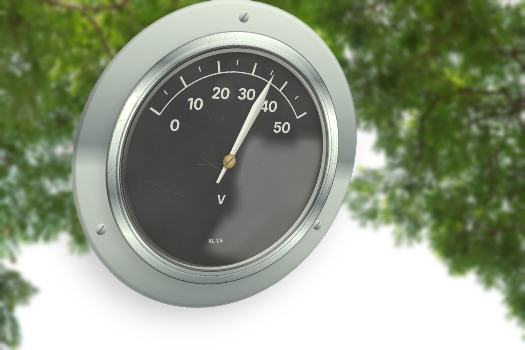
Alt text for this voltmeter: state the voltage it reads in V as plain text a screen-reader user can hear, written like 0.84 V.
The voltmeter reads 35 V
